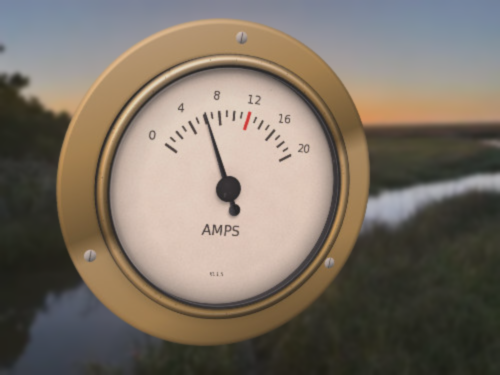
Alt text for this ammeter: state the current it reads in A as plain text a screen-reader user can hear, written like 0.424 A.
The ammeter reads 6 A
